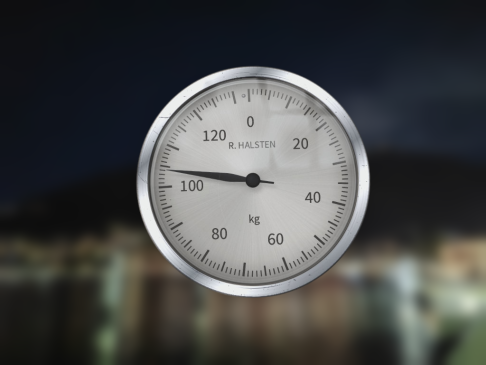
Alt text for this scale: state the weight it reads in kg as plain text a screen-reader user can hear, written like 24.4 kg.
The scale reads 104 kg
